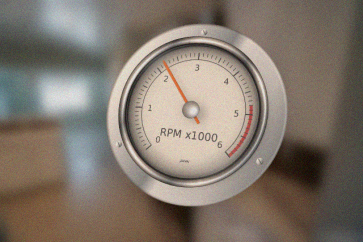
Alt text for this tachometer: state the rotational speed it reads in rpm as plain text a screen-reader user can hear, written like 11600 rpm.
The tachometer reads 2200 rpm
